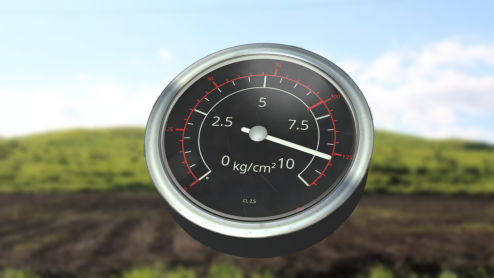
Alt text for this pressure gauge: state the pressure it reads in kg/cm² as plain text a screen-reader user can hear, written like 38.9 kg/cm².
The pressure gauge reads 9 kg/cm²
